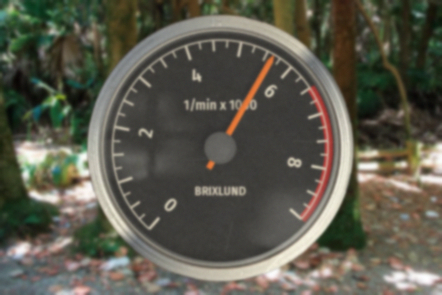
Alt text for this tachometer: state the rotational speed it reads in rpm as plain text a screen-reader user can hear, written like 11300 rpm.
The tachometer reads 5625 rpm
